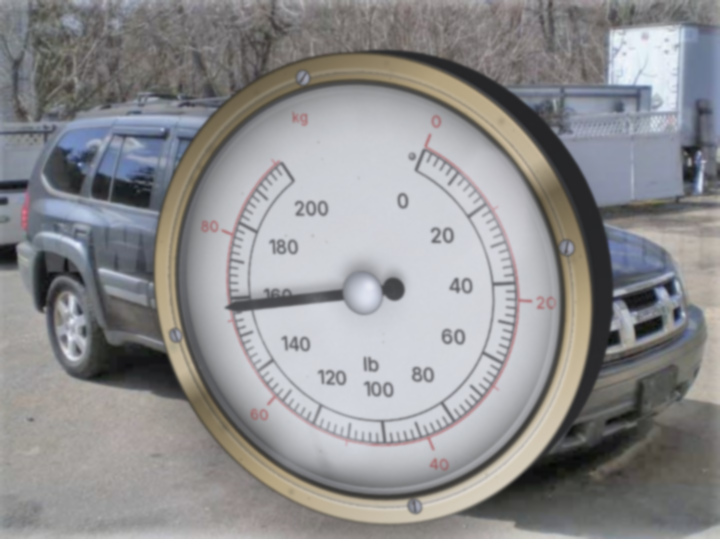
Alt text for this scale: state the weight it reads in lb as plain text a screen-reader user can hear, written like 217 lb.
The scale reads 158 lb
